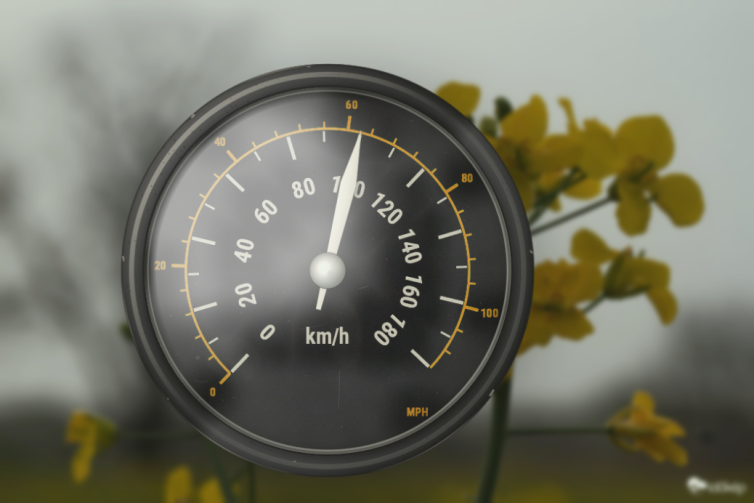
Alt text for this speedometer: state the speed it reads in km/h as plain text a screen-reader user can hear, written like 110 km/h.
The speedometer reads 100 km/h
